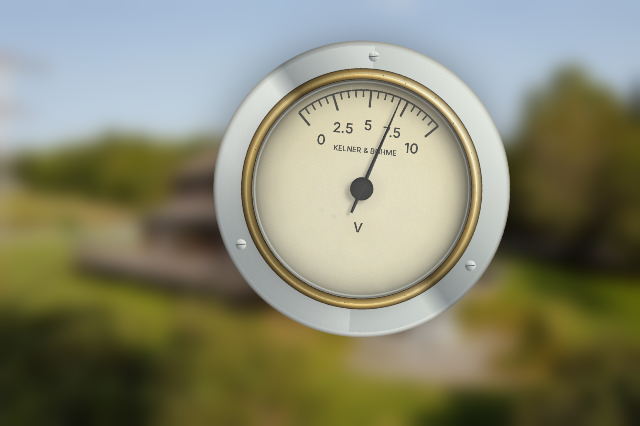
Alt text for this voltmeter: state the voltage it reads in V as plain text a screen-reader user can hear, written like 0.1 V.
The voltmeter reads 7 V
